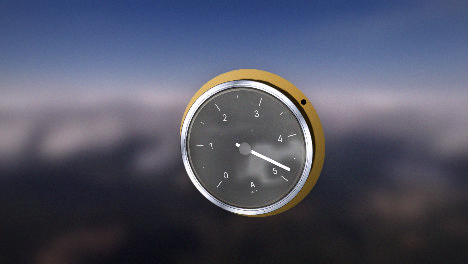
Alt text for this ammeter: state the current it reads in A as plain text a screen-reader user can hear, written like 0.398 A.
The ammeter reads 4.75 A
